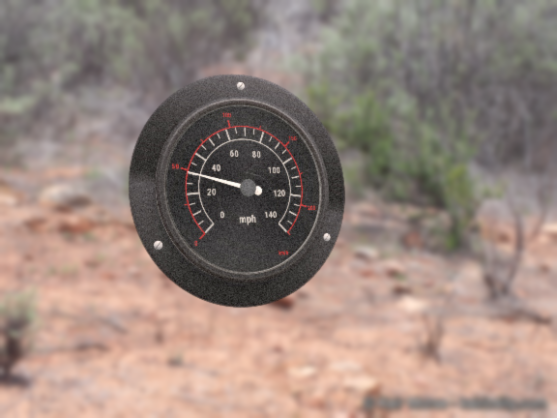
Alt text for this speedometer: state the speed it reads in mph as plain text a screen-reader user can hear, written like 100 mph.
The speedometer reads 30 mph
